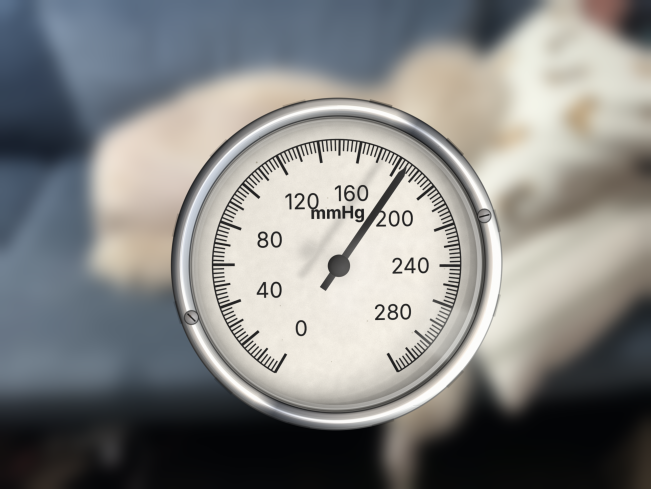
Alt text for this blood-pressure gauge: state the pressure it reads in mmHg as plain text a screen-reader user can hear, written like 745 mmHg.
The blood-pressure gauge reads 184 mmHg
